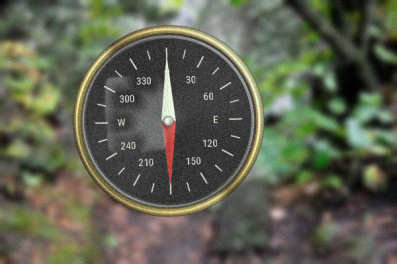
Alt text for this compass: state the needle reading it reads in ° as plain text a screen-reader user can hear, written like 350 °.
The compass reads 180 °
